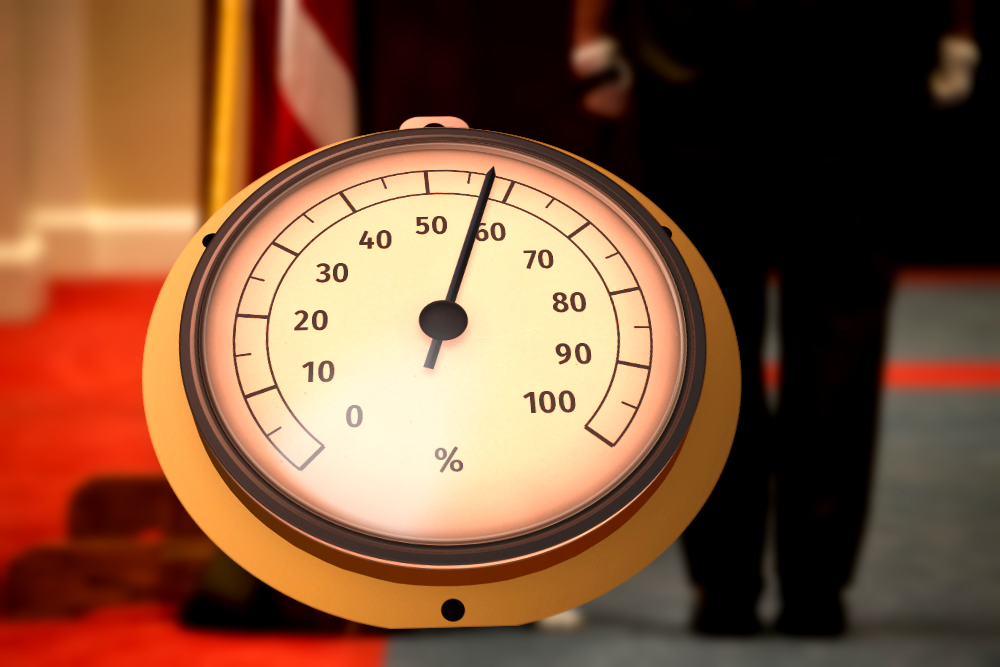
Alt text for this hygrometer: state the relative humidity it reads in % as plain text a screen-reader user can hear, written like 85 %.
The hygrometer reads 57.5 %
